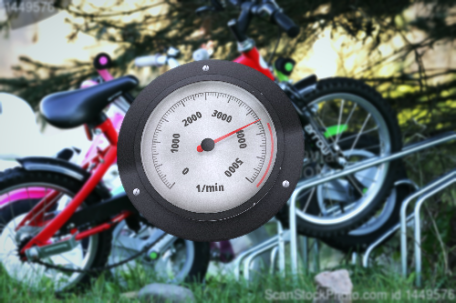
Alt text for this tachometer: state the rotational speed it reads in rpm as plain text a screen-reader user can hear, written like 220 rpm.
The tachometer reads 3750 rpm
